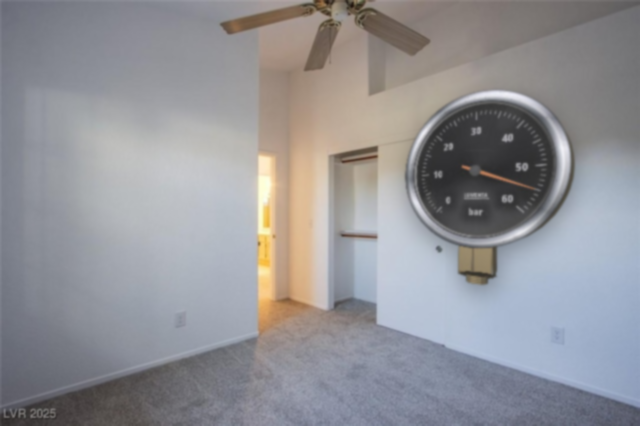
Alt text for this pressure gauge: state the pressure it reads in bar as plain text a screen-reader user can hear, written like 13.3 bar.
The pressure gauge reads 55 bar
